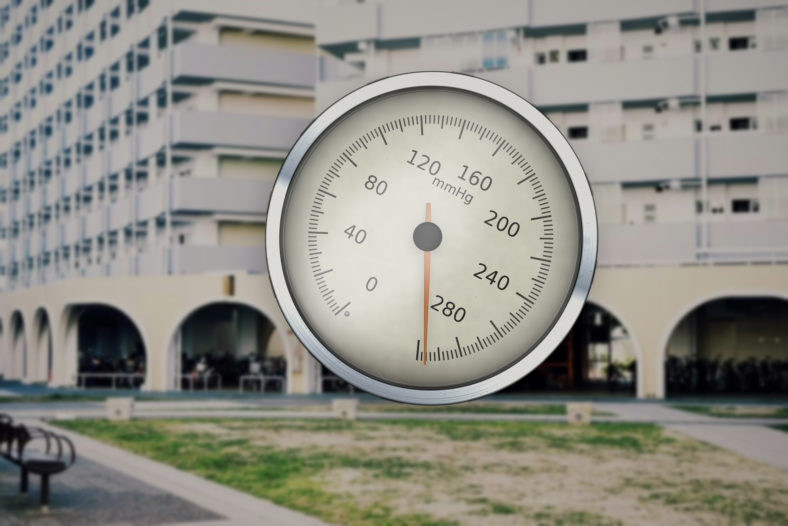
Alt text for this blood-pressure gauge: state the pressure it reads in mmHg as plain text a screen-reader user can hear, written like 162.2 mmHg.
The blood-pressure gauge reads 296 mmHg
